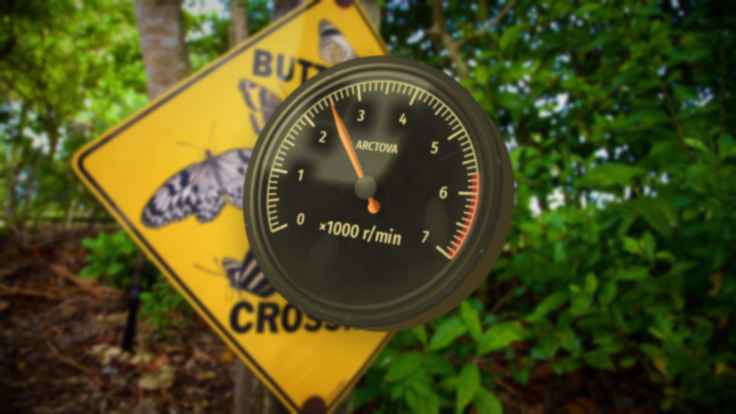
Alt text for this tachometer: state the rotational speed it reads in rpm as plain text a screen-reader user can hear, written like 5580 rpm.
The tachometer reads 2500 rpm
